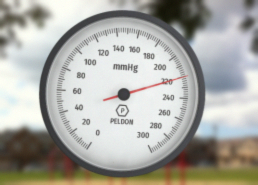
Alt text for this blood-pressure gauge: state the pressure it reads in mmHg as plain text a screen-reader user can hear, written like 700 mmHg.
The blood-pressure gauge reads 220 mmHg
